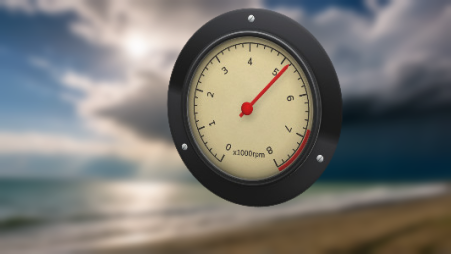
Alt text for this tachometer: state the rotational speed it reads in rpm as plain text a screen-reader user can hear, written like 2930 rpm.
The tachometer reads 5200 rpm
